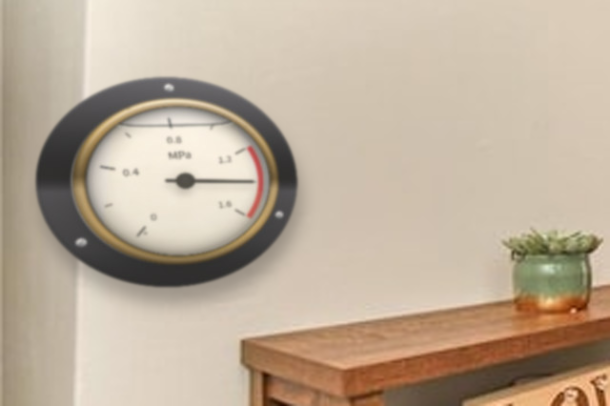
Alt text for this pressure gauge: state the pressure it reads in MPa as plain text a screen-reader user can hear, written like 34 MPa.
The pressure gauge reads 1.4 MPa
